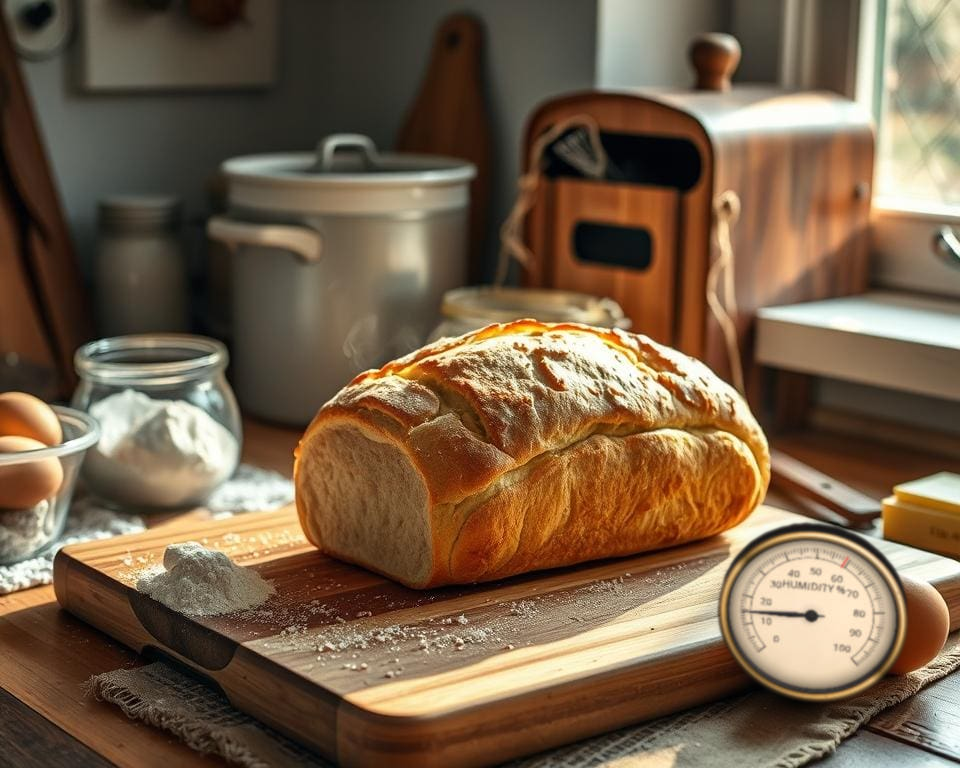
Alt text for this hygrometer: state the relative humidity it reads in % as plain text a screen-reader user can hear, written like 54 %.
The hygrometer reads 15 %
